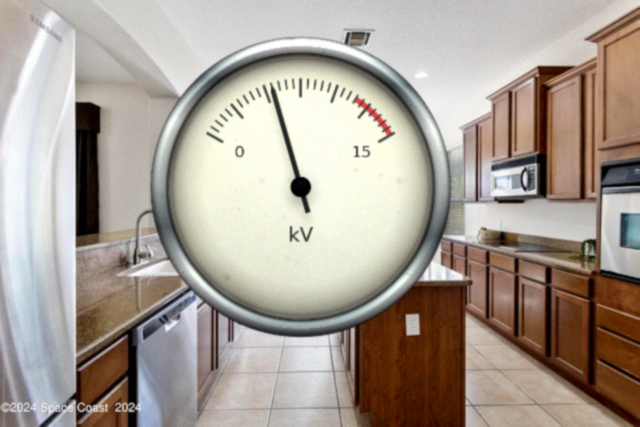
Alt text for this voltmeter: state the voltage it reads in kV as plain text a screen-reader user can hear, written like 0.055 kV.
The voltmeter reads 5.5 kV
